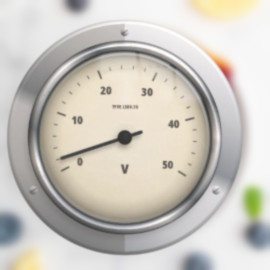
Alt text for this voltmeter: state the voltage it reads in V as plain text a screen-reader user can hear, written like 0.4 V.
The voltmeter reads 2 V
